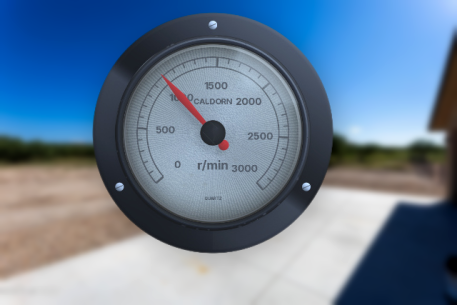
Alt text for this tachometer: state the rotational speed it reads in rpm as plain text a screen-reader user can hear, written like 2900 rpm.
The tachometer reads 1000 rpm
